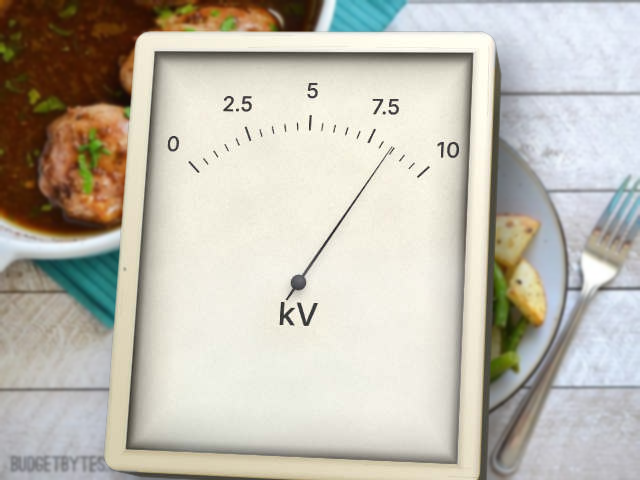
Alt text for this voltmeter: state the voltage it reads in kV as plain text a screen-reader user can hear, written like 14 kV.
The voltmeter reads 8.5 kV
